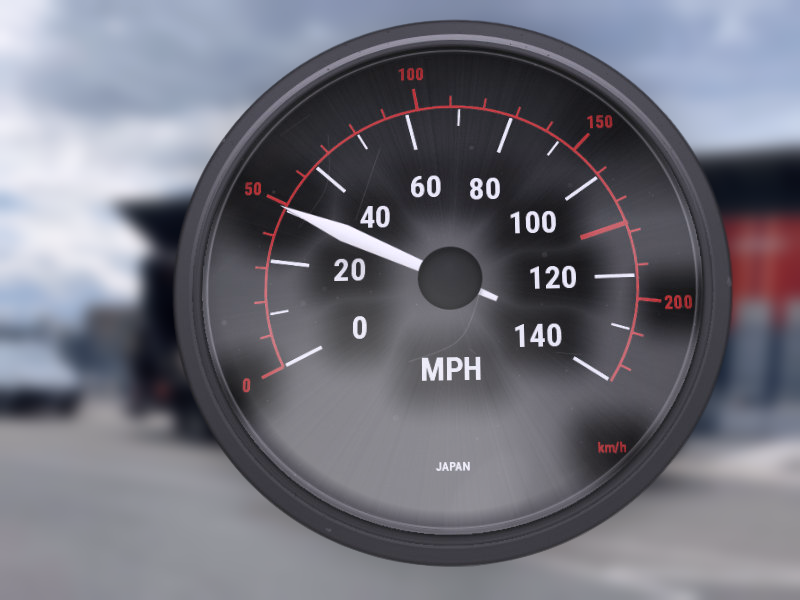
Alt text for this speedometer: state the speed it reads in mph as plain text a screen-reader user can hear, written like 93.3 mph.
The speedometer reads 30 mph
